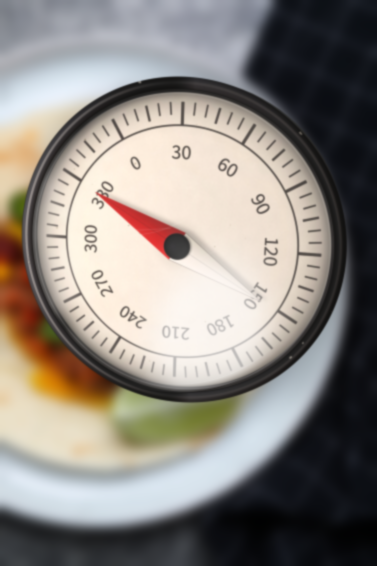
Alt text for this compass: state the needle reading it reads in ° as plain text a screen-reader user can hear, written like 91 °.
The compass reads 330 °
